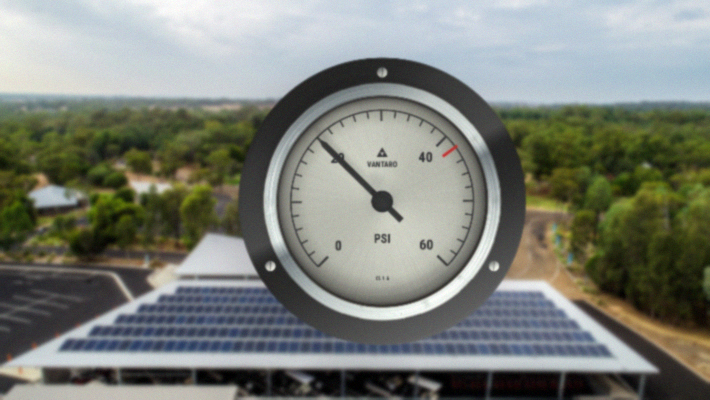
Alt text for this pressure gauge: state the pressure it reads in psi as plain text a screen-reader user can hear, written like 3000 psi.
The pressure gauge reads 20 psi
